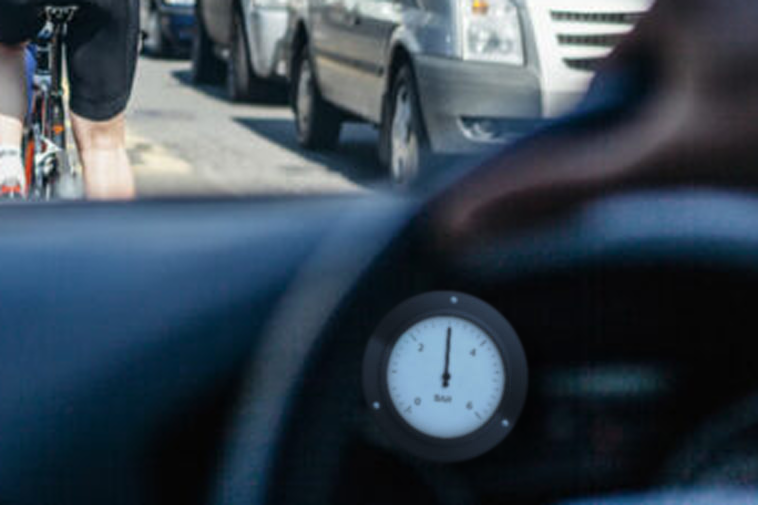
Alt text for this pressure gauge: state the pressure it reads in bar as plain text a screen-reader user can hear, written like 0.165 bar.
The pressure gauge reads 3 bar
